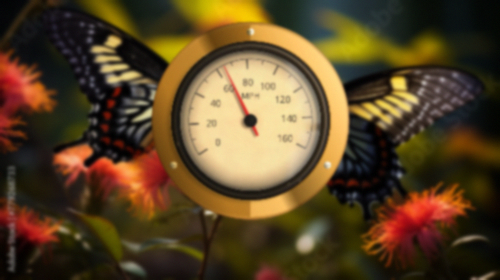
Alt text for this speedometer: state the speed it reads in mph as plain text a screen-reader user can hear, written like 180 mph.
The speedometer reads 65 mph
